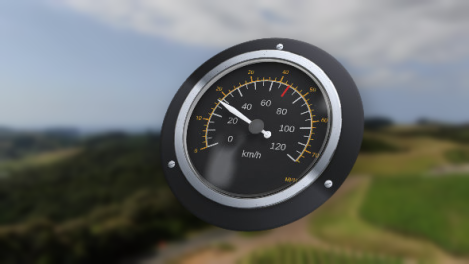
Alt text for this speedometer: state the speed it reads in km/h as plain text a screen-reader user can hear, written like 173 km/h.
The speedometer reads 27.5 km/h
